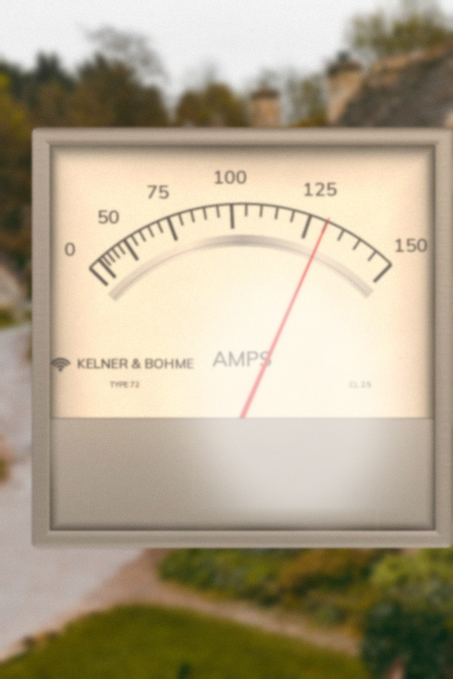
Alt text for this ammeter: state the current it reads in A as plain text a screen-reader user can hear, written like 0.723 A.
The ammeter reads 130 A
